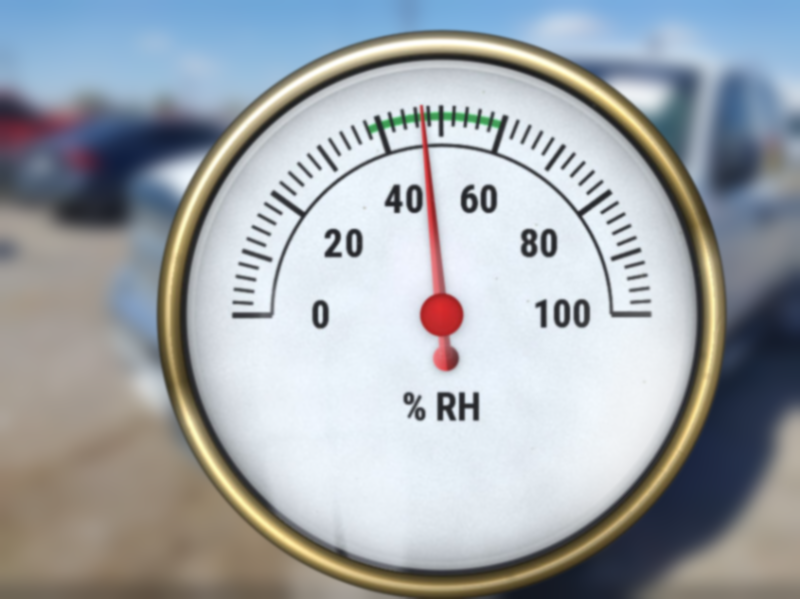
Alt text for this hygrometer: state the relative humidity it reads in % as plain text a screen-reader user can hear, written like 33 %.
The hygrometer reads 47 %
